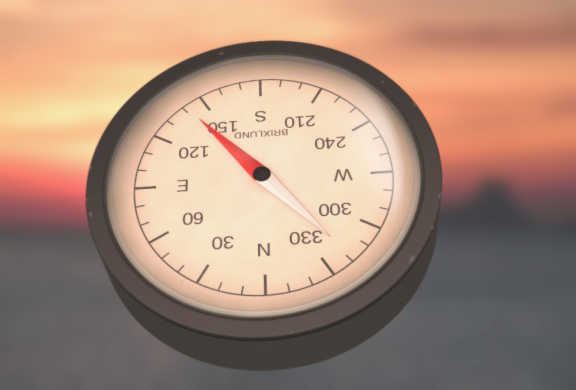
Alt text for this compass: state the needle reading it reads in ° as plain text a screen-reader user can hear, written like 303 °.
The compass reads 140 °
